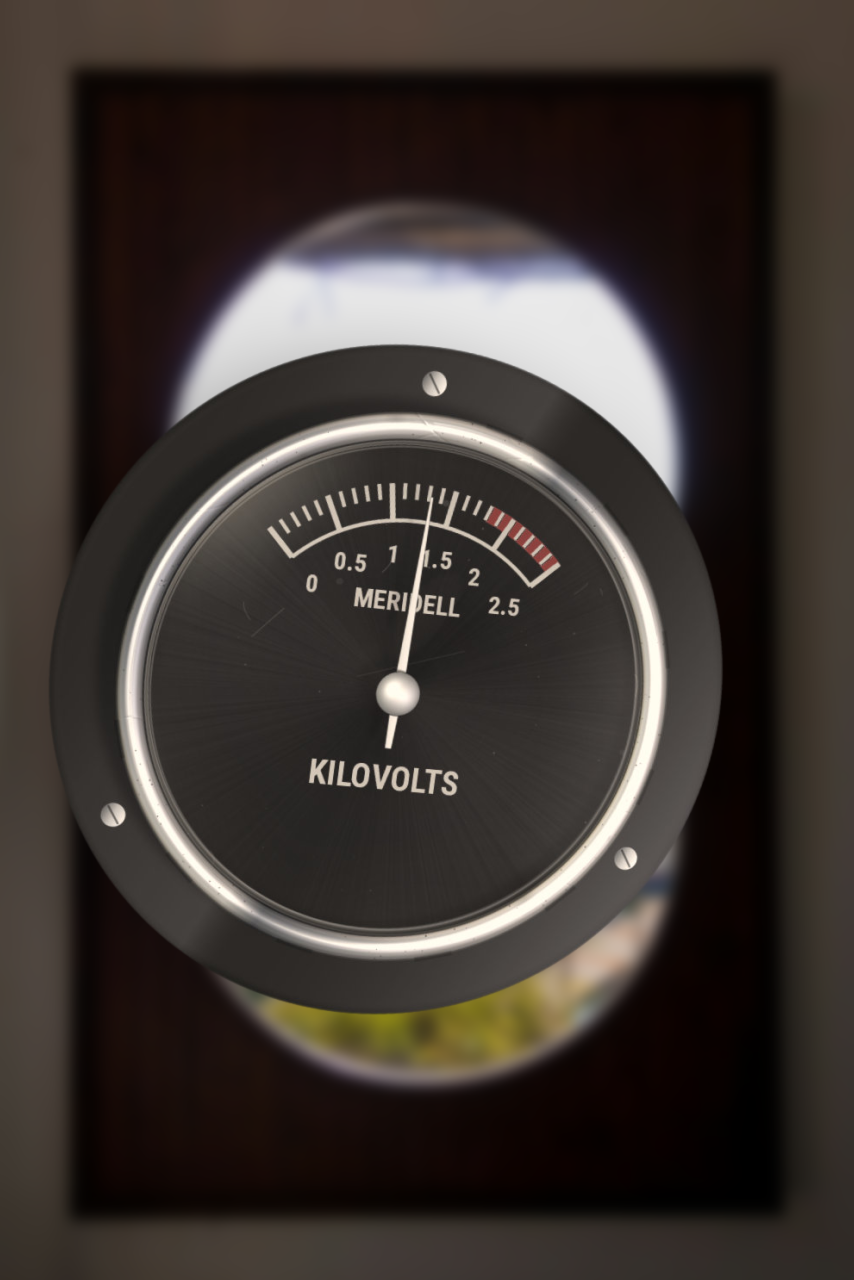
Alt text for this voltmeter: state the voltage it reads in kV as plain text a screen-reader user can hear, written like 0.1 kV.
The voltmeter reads 1.3 kV
